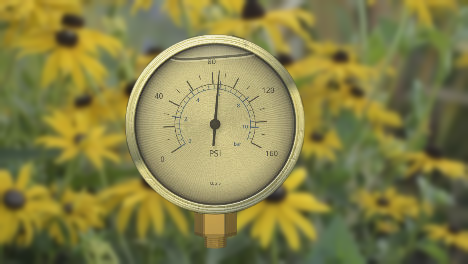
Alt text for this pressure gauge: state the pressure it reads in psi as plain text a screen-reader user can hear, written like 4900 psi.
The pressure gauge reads 85 psi
